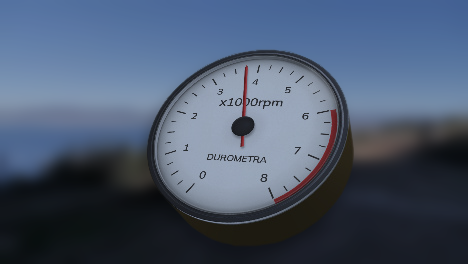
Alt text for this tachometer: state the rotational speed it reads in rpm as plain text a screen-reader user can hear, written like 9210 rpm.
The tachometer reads 3750 rpm
